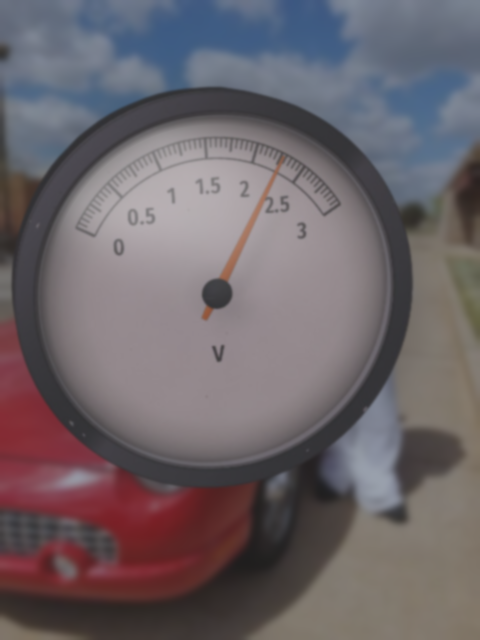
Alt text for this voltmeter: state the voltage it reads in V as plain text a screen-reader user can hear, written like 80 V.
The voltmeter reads 2.25 V
